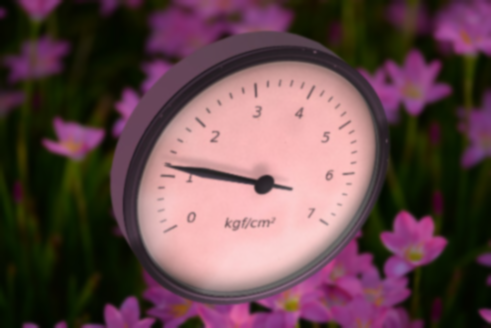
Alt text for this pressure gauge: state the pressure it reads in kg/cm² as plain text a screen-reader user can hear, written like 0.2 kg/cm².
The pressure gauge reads 1.2 kg/cm²
